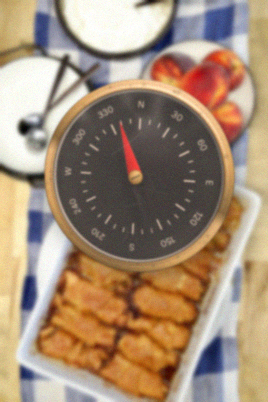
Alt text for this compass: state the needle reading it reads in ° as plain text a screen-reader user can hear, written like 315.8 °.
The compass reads 340 °
